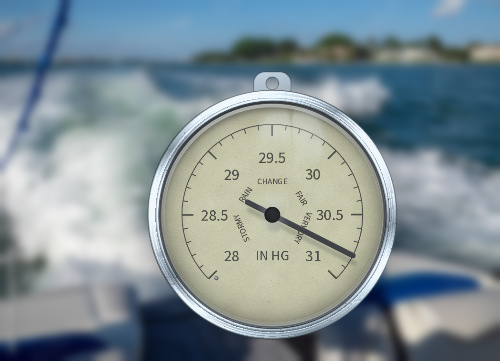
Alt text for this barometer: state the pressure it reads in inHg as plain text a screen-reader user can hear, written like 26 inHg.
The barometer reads 30.8 inHg
